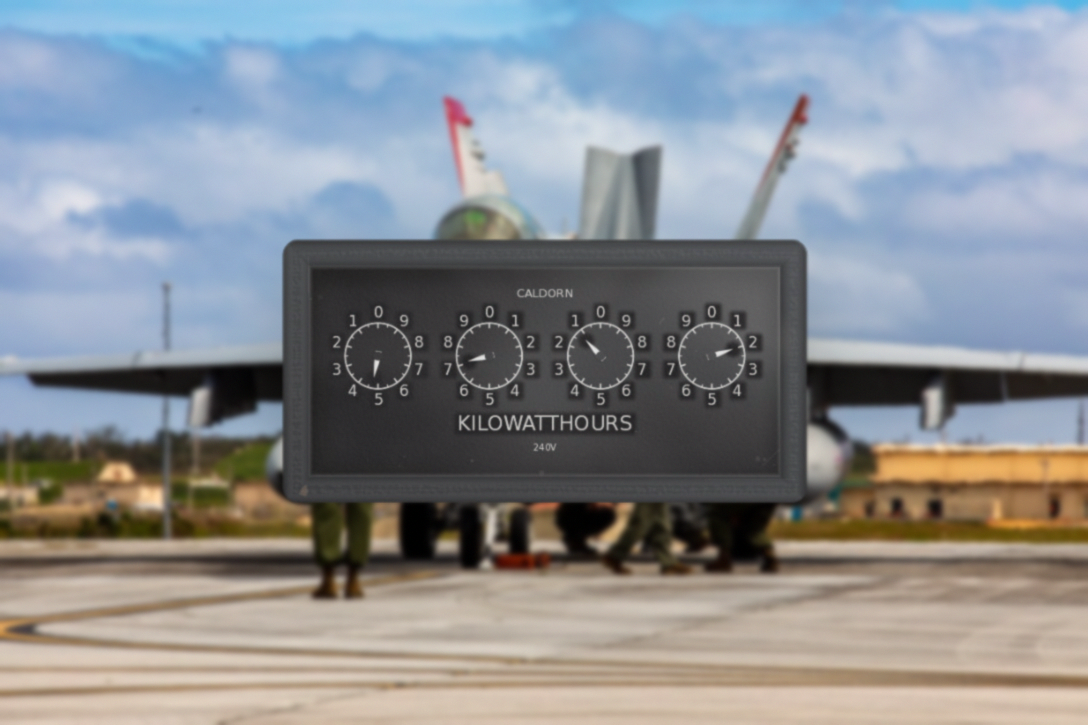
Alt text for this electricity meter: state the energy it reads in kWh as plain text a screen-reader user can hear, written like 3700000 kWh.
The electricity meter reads 4712 kWh
